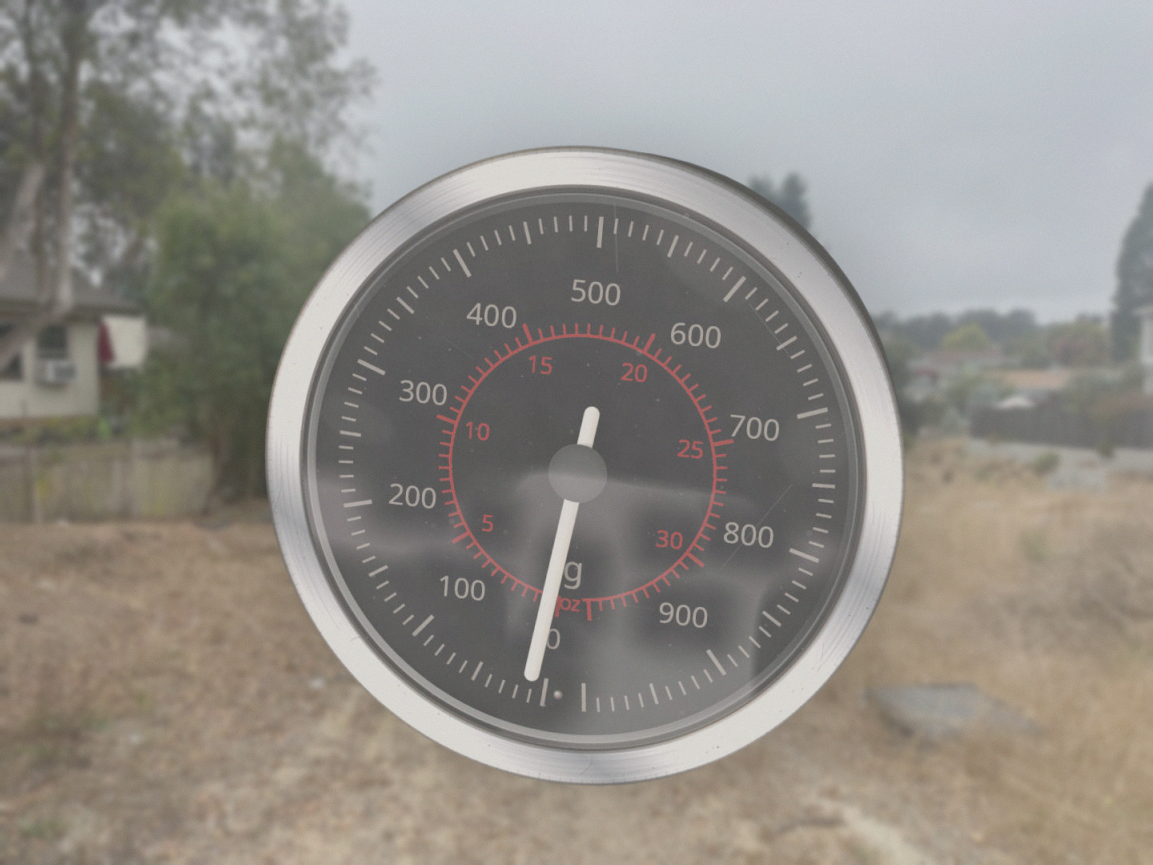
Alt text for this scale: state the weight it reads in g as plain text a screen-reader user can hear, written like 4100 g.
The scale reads 10 g
